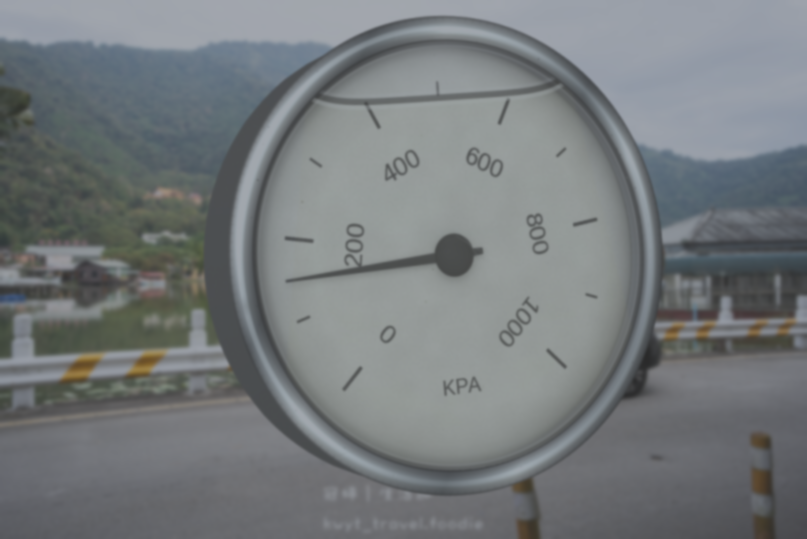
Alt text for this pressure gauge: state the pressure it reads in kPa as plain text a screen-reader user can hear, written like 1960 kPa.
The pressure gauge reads 150 kPa
